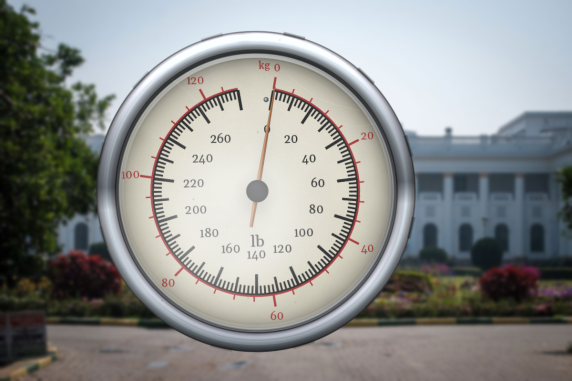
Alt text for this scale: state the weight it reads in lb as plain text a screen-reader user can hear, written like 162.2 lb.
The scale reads 0 lb
